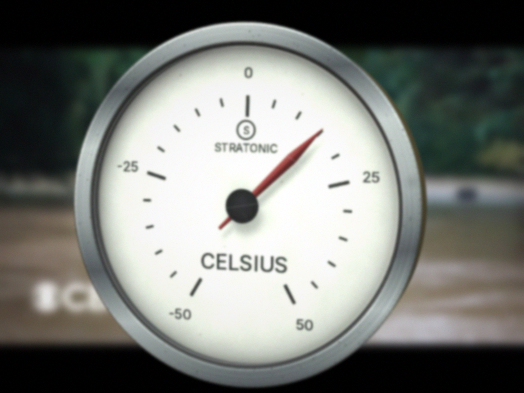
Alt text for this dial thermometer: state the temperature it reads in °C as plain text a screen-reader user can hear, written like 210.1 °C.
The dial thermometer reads 15 °C
